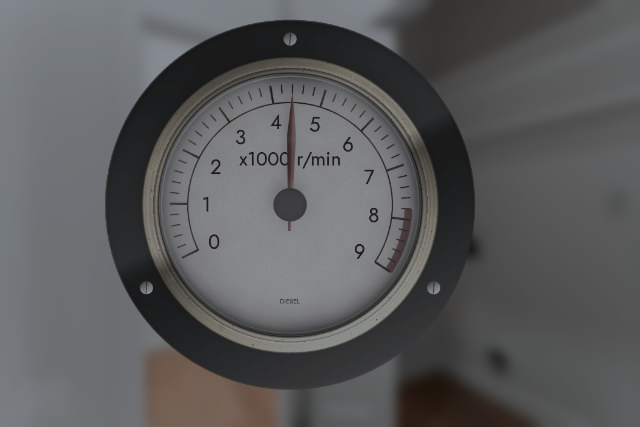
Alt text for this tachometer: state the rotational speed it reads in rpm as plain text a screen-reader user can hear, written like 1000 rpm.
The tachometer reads 4400 rpm
